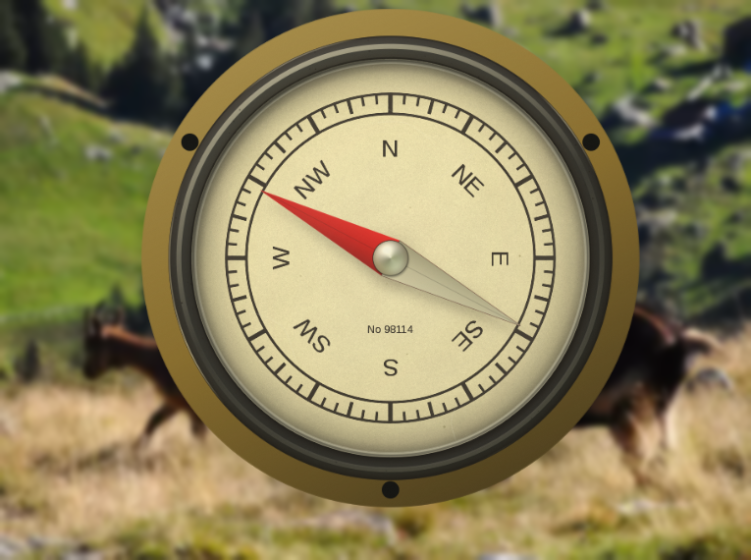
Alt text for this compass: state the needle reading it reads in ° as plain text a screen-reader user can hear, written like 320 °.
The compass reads 297.5 °
